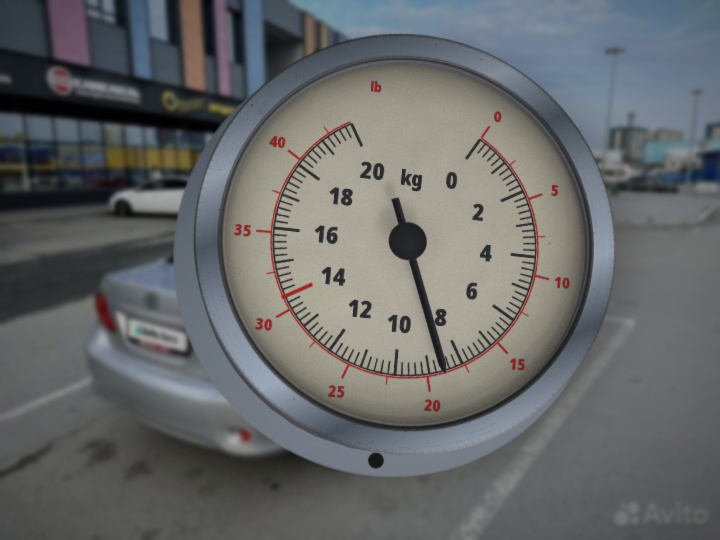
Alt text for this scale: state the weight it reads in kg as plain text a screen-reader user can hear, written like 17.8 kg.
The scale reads 8.6 kg
